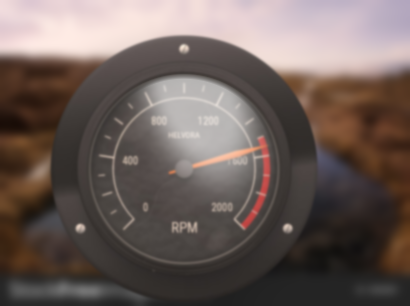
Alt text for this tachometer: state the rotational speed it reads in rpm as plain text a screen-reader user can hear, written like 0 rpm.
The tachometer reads 1550 rpm
